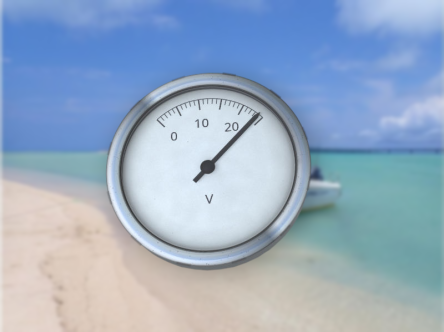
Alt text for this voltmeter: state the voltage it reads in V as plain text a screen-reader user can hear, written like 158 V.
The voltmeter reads 24 V
